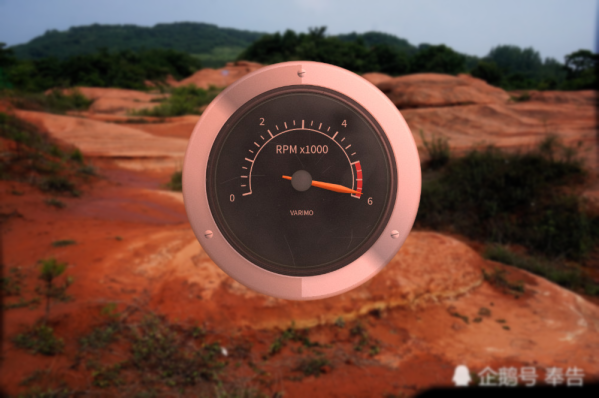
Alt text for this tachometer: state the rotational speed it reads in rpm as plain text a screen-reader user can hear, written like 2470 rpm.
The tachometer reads 5875 rpm
